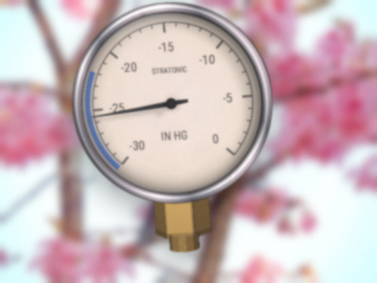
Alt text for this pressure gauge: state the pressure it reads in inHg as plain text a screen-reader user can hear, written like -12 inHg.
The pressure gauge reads -25.5 inHg
